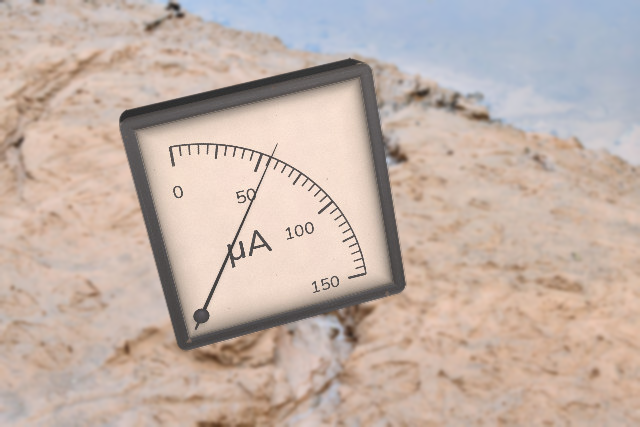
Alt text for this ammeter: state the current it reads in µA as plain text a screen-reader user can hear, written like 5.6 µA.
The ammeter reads 55 µA
